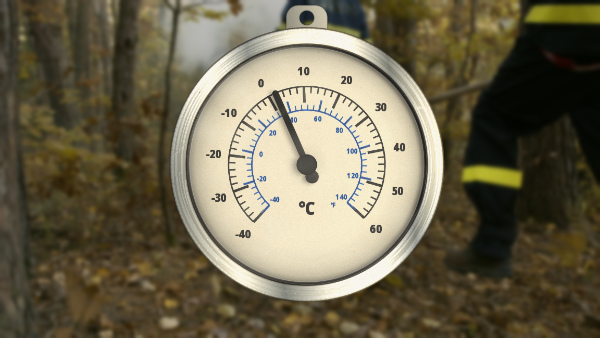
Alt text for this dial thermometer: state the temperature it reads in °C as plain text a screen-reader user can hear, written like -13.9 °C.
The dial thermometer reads 2 °C
